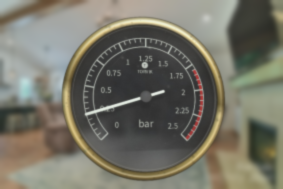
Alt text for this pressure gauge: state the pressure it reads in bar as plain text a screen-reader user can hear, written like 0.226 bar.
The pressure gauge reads 0.25 bar
